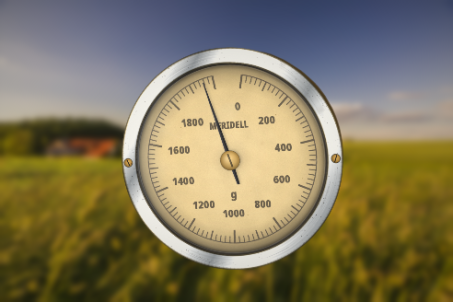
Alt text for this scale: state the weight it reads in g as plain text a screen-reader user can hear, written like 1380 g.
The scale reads 1960 g
